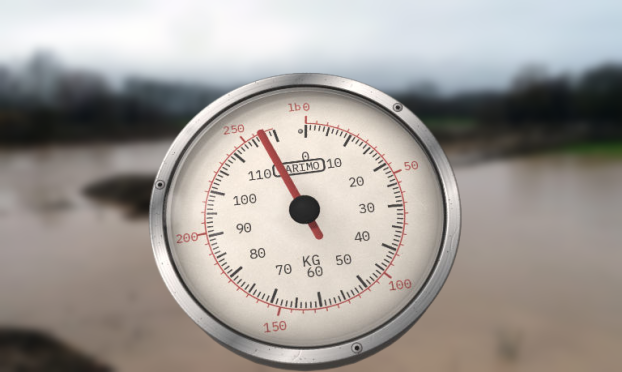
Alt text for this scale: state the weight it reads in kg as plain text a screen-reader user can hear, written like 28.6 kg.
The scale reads 117 kg
